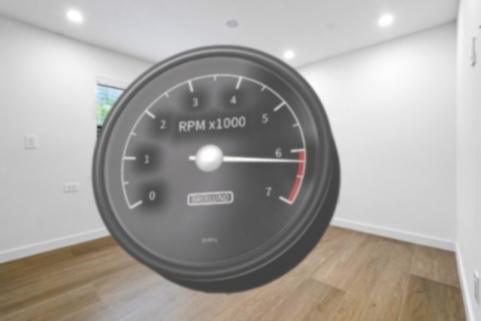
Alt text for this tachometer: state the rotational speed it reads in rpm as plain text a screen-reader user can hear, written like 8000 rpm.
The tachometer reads 6250 rpm
